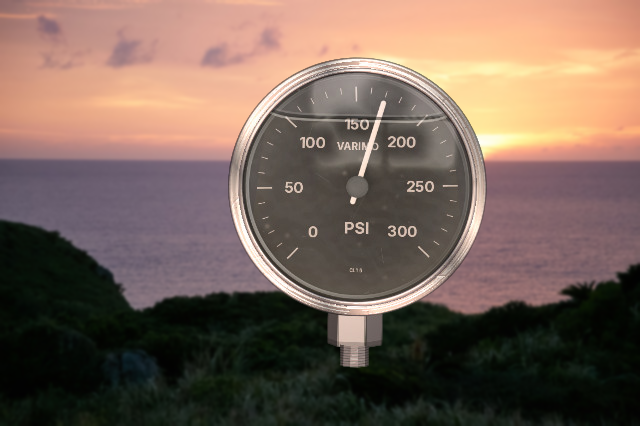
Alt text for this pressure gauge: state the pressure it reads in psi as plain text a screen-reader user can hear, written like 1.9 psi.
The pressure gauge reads 170 psi
